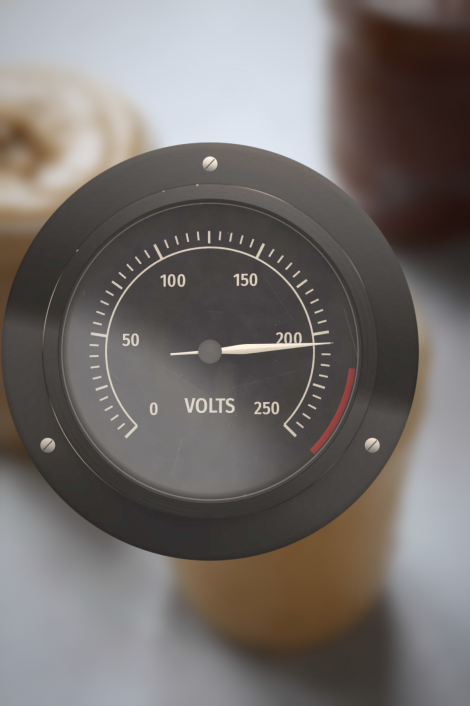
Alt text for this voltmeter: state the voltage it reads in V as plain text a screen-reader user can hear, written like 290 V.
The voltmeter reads 205 V
